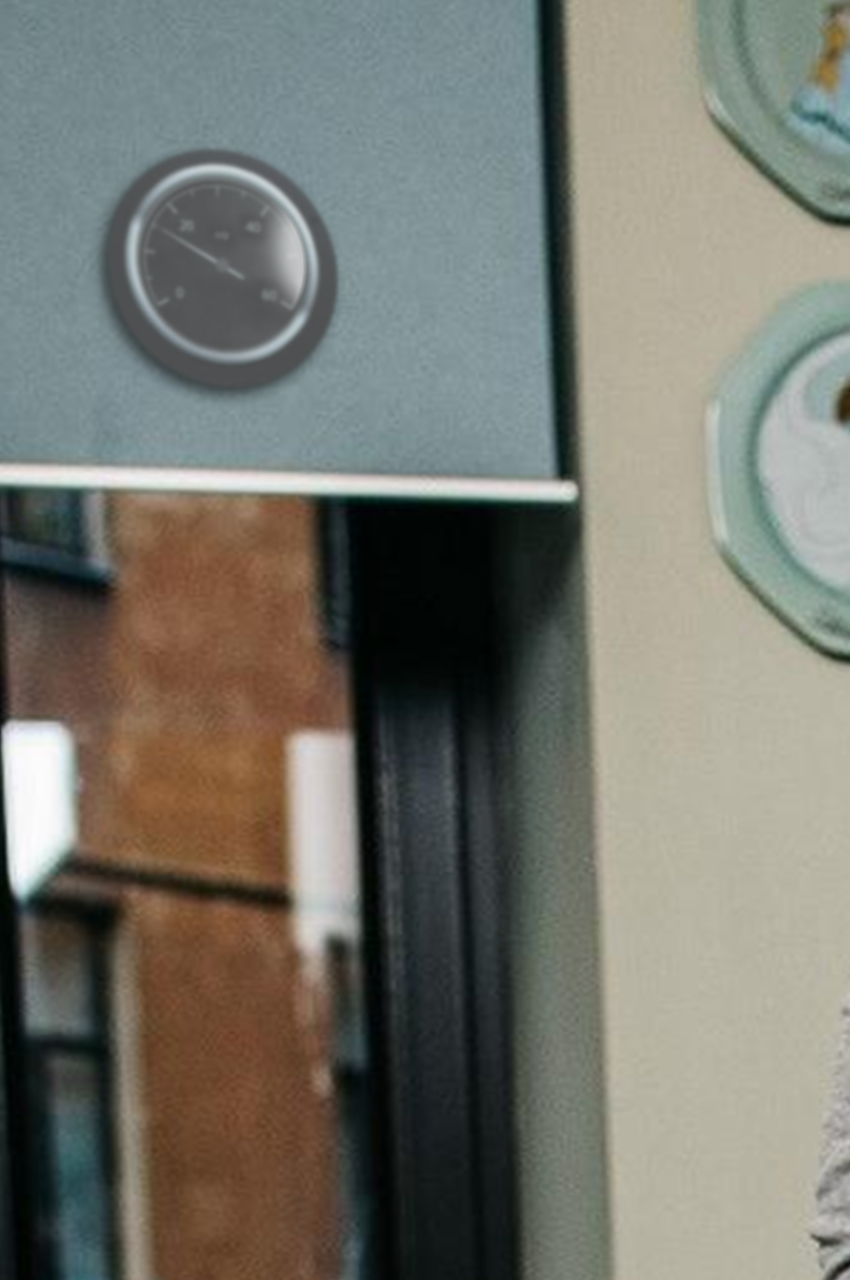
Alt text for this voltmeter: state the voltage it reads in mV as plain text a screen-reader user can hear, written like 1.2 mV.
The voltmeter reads 15 mV
